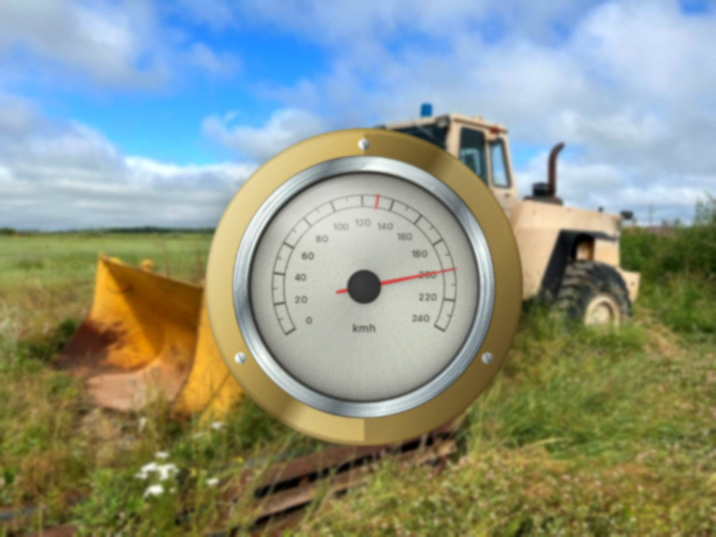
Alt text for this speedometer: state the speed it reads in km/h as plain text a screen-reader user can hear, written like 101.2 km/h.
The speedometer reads 200 km/h
